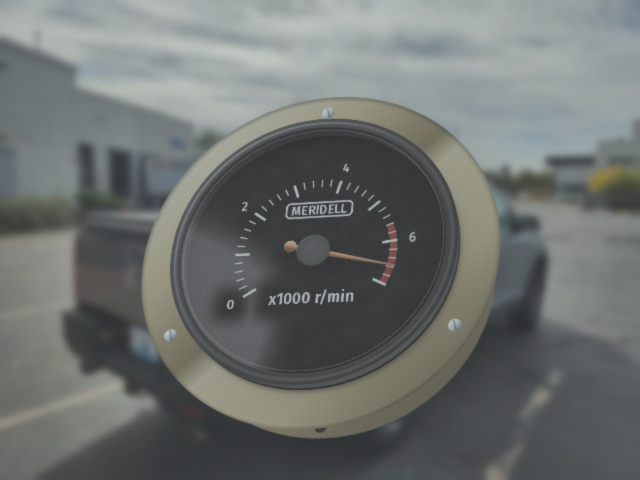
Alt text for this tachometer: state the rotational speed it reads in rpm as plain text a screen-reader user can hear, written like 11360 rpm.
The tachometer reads 6600 rpm
